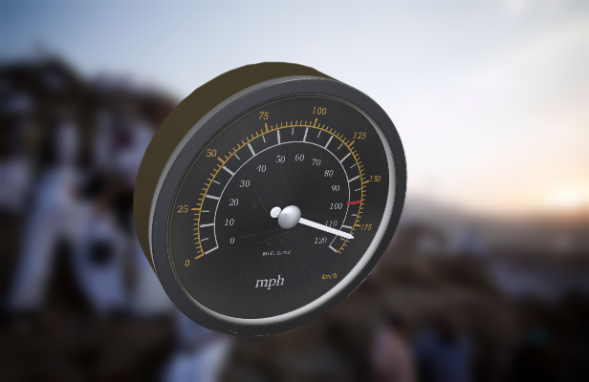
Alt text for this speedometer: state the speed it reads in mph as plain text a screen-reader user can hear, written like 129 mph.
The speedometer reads 112.5 mph
